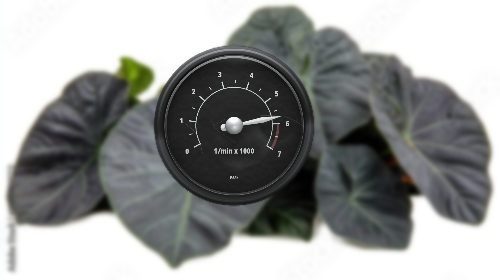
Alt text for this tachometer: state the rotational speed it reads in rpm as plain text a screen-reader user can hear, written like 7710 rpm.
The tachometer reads 5750 rpm
